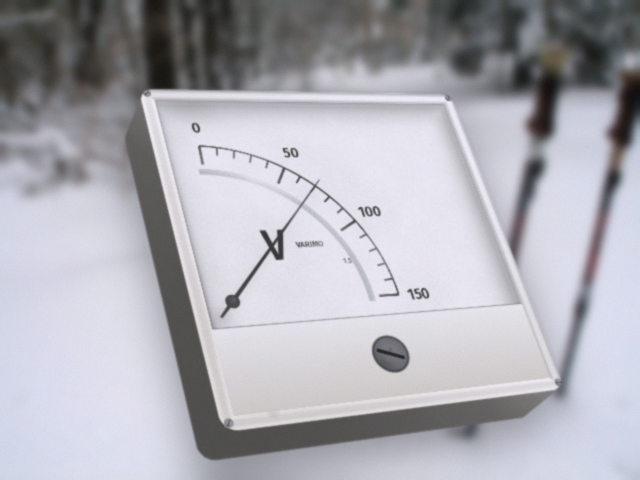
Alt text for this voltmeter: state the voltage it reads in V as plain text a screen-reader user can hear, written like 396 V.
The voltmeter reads 70 V
